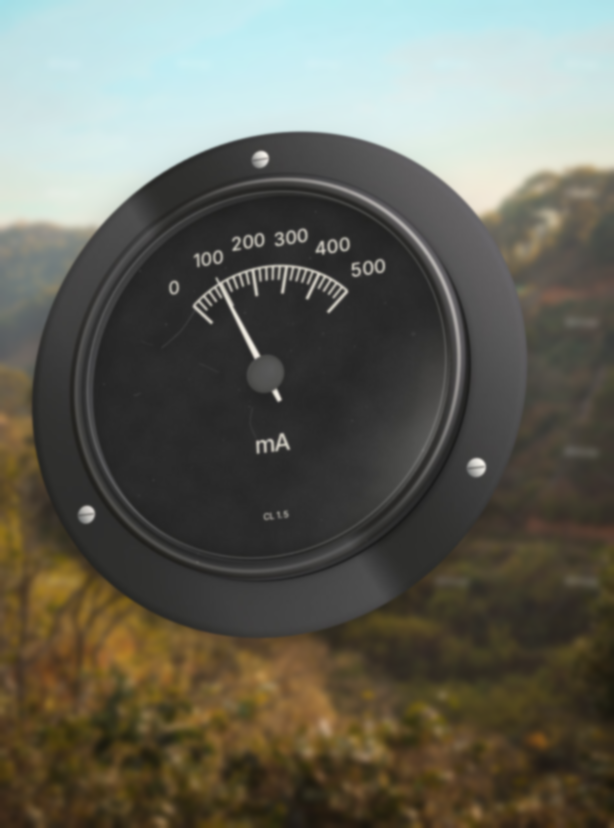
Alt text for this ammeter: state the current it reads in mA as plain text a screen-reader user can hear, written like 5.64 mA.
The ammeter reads 100 mA
